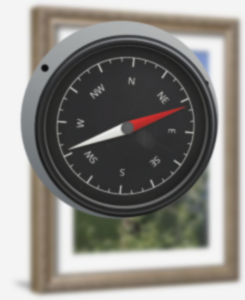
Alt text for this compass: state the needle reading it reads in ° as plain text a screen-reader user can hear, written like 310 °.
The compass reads 65 °
